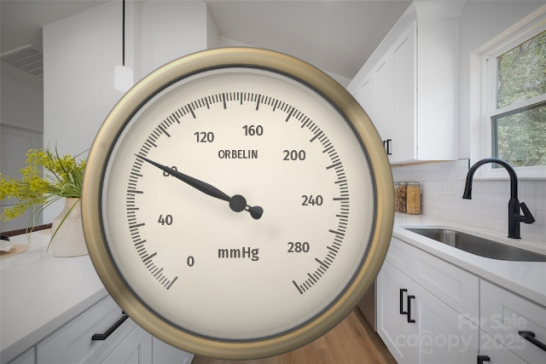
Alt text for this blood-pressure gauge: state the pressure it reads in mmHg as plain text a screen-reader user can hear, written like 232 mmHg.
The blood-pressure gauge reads 80 mmHg
